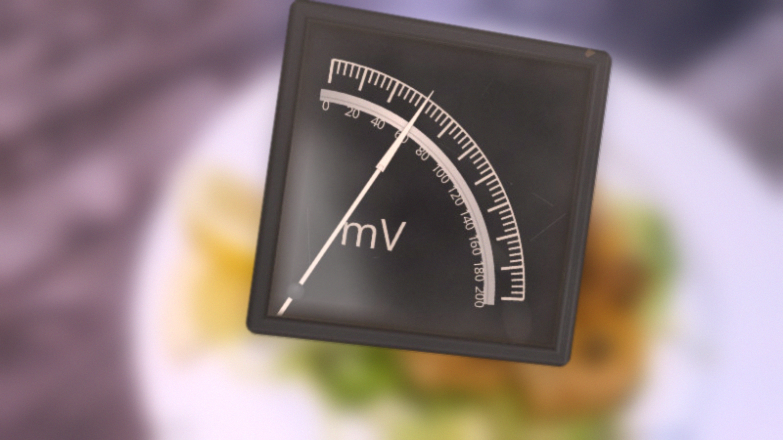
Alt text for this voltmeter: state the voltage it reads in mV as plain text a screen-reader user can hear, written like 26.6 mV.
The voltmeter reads 60 mV
